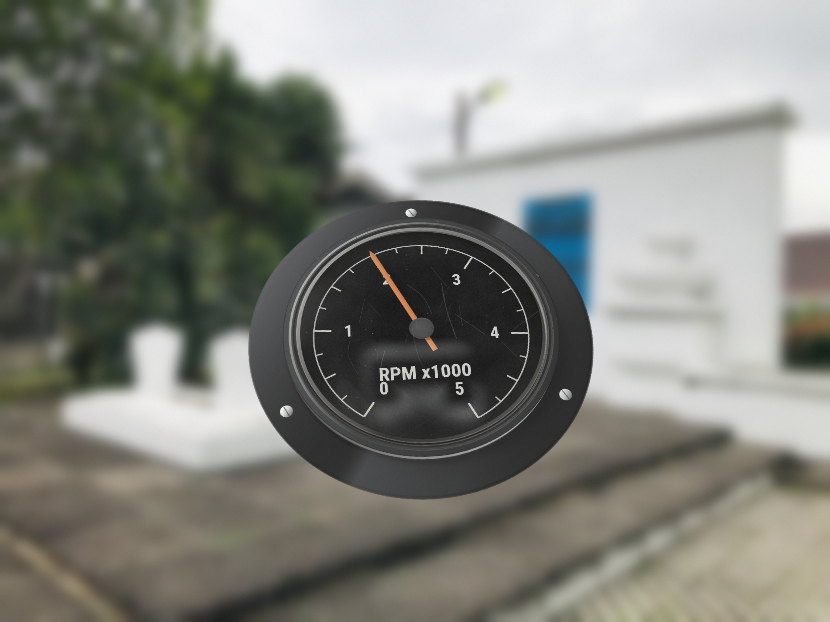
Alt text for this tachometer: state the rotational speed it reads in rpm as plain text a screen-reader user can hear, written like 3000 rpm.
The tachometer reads 2000 rpm
